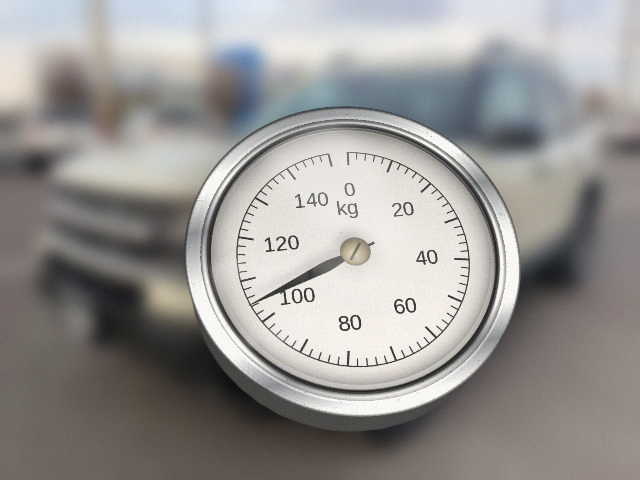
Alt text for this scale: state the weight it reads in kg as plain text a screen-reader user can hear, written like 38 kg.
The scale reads 104 kg
